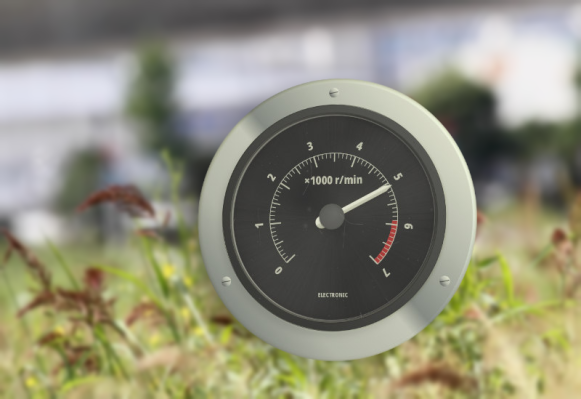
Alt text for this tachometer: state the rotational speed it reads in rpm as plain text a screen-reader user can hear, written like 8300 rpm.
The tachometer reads 5100 rpm
